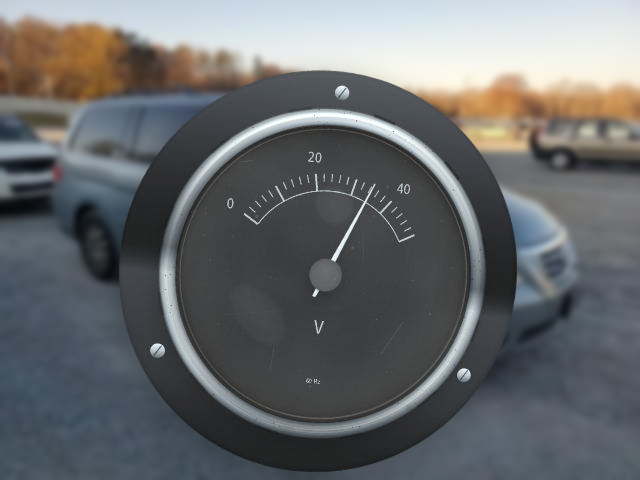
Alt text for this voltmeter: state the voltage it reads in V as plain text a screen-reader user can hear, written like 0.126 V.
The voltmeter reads 34 V
